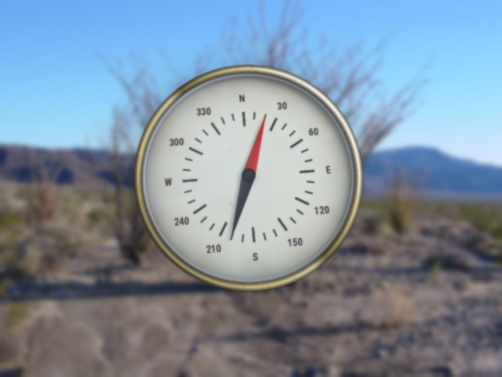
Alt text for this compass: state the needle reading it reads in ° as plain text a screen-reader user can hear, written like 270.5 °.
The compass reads 20 °
